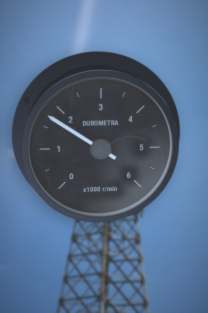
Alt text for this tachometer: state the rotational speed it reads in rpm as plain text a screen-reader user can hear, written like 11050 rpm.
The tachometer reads 1750 rpm
